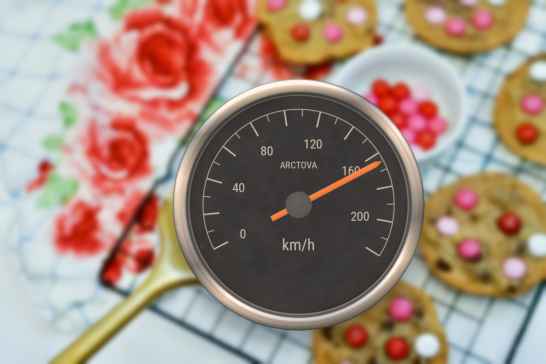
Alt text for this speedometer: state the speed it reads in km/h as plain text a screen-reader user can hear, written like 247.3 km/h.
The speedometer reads 165 km/h
